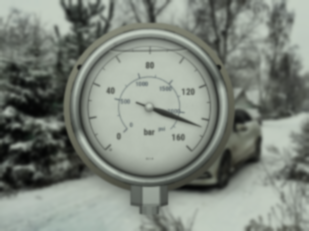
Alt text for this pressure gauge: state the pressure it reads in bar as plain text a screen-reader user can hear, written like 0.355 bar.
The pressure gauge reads 145 bar
